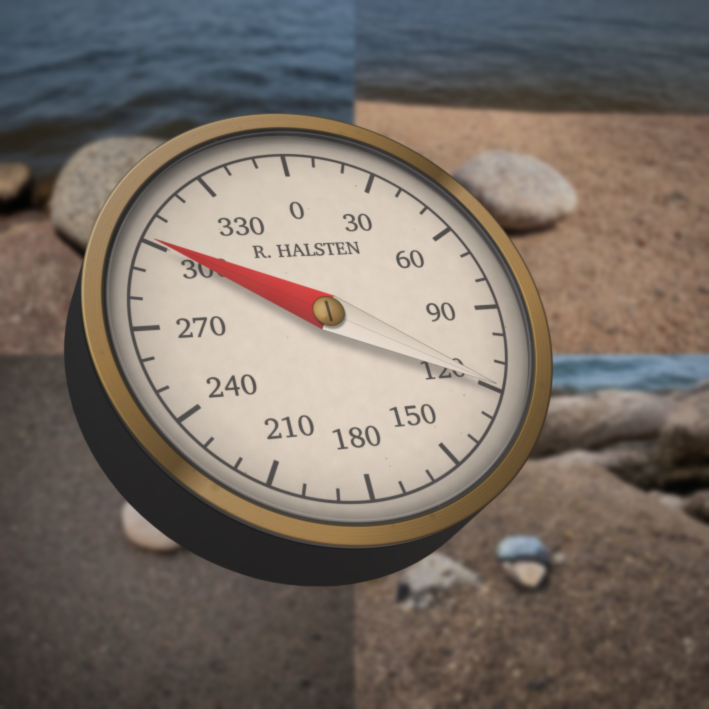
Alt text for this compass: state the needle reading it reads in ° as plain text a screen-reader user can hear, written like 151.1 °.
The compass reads 300 °
